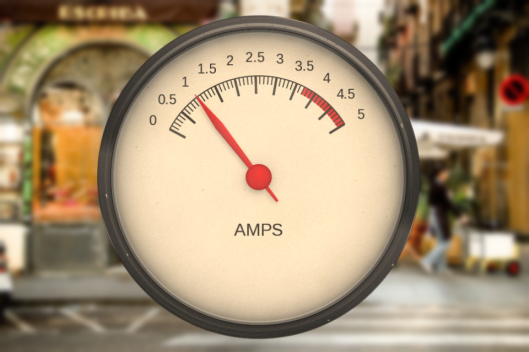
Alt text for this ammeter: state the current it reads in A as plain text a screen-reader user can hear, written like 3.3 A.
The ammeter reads 1 A
